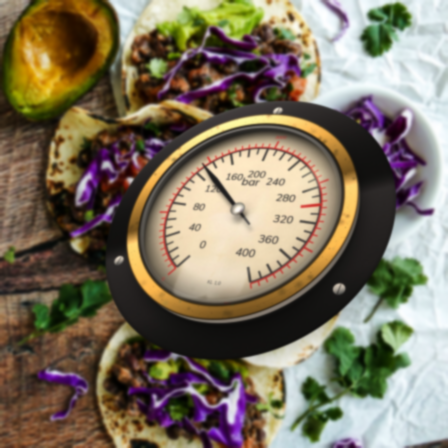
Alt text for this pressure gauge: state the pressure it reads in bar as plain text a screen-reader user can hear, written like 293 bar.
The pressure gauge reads 130 bar
